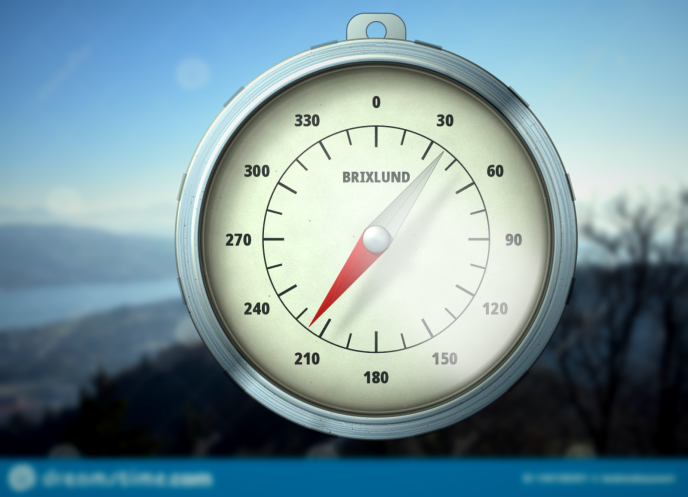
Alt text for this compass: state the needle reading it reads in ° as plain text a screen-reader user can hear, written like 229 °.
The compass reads 217.5 °
